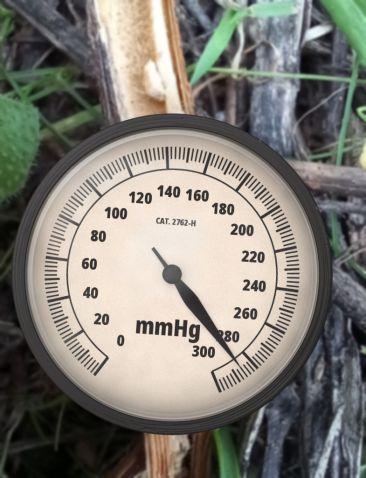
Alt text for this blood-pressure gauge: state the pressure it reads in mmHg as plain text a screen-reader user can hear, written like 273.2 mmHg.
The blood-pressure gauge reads 286 mmHg
